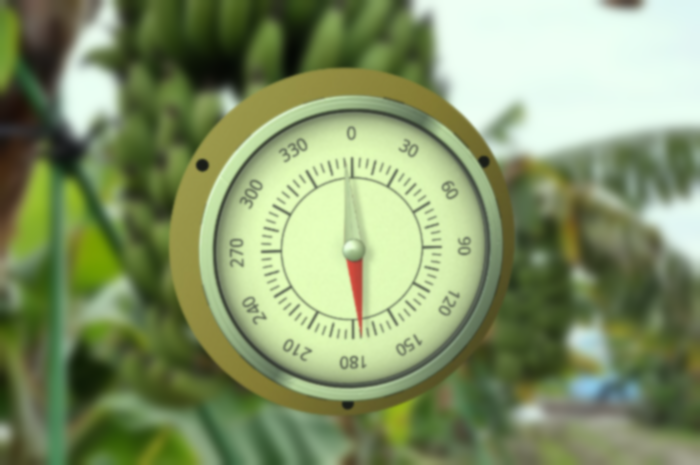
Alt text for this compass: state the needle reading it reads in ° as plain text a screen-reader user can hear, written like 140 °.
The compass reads 175 °
